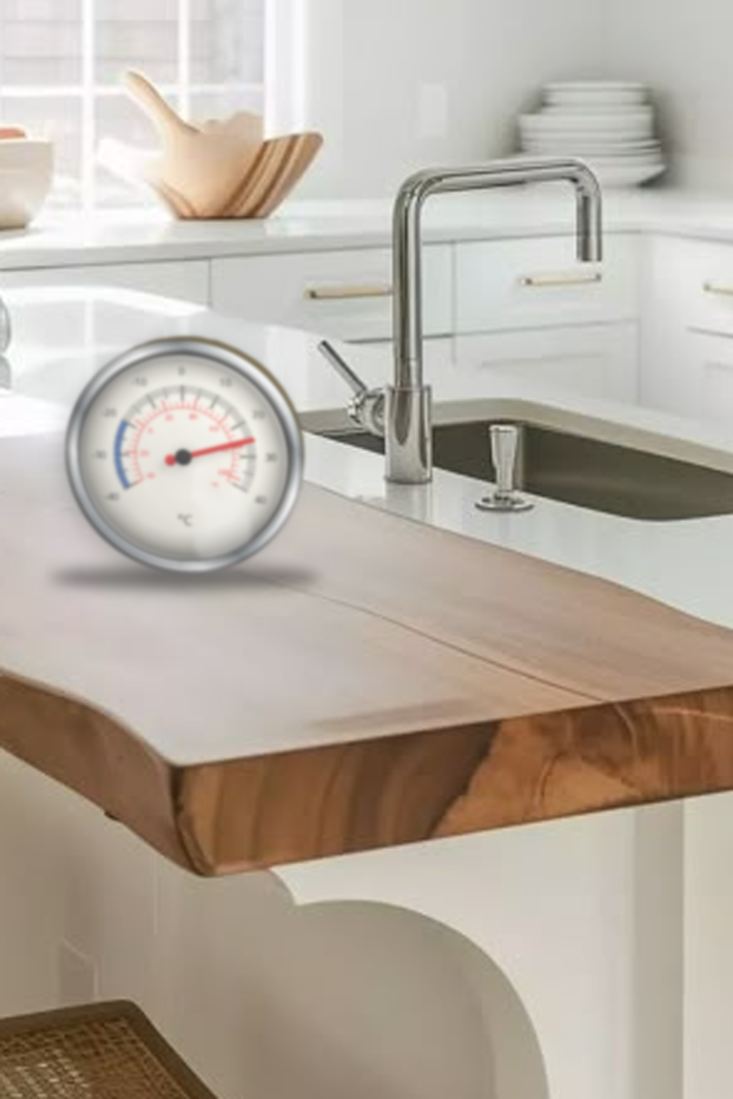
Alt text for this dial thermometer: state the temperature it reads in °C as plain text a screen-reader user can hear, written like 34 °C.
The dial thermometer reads 25 °C
